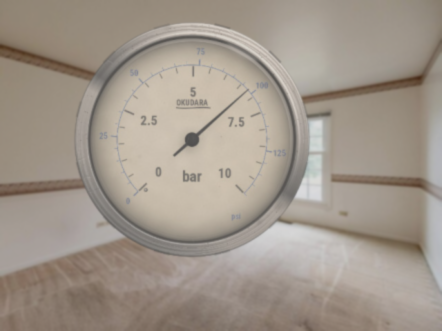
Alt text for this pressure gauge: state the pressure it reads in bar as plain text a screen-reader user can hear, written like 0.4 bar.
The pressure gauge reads 6.75 bar
